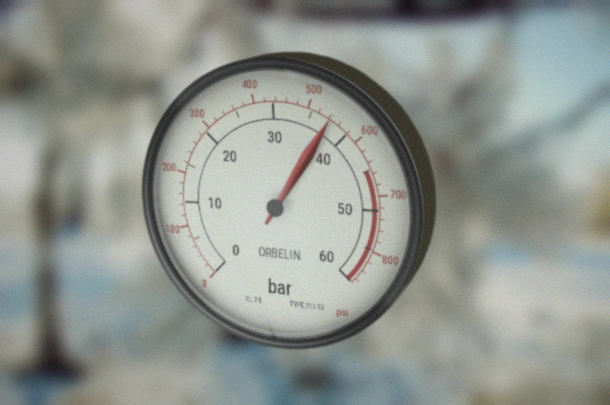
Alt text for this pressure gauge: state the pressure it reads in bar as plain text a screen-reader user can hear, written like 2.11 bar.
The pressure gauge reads 37.5 bar
